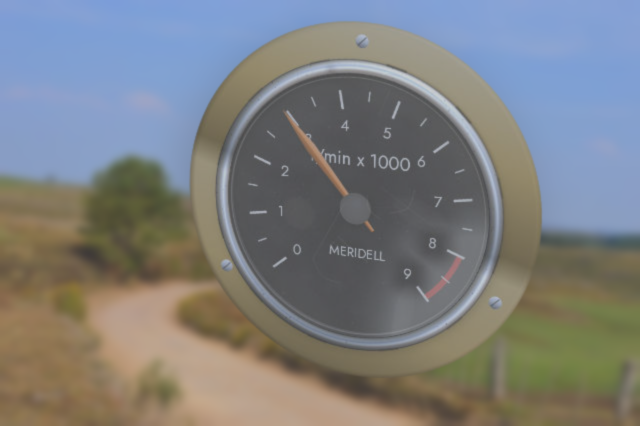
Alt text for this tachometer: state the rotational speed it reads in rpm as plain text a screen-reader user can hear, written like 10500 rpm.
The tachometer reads 3000 rpm
